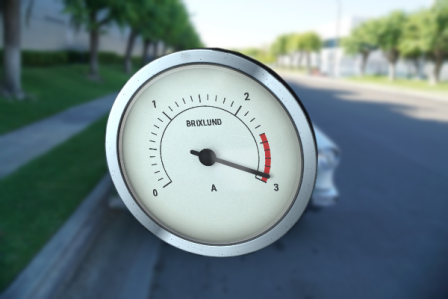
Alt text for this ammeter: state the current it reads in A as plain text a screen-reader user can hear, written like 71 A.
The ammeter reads 2.9 A
